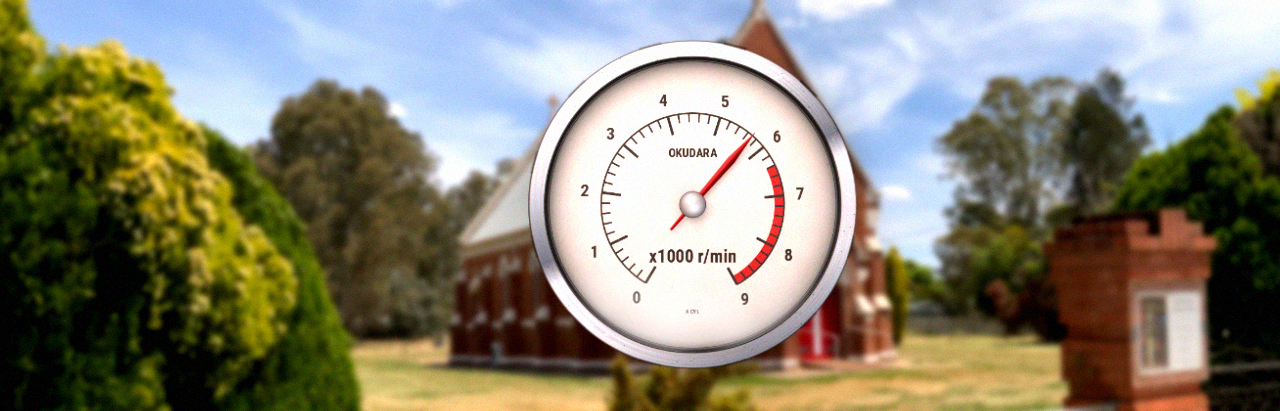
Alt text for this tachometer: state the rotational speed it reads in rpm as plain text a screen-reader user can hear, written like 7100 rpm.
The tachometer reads 5700 rpm
